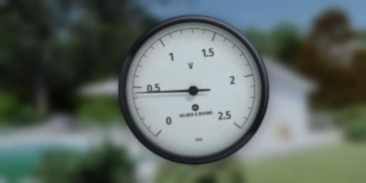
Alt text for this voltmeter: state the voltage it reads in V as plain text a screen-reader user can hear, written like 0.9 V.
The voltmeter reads 0.45 V
